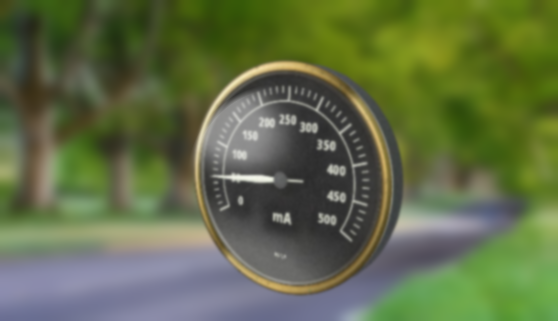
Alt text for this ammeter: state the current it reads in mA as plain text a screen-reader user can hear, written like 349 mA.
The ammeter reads 50 mA
